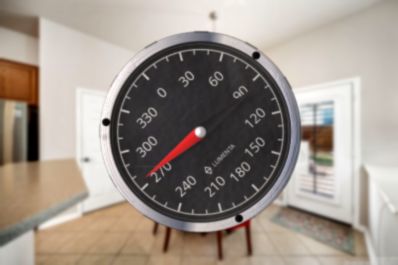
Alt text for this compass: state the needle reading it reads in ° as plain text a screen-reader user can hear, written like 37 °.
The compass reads 275 °
